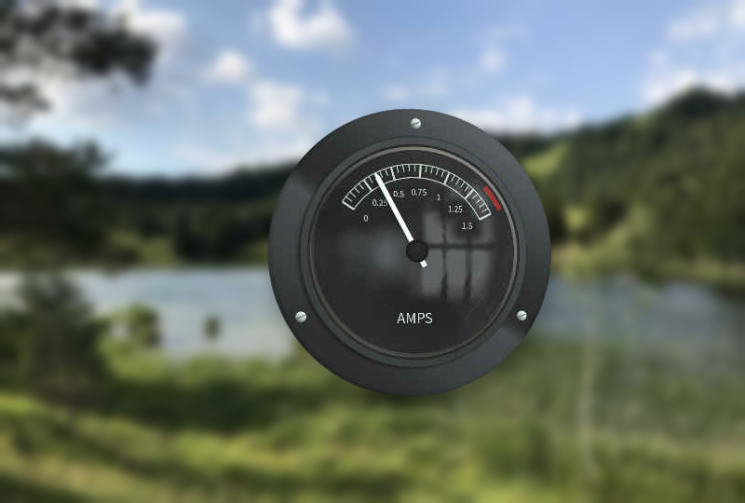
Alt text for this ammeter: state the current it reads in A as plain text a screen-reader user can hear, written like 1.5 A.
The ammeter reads 0.35 A
